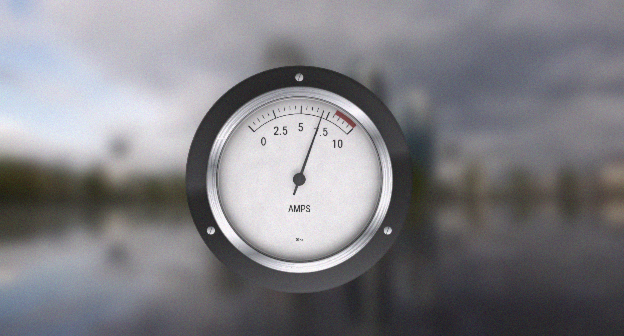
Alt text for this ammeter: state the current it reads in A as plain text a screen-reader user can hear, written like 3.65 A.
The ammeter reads 7 A
